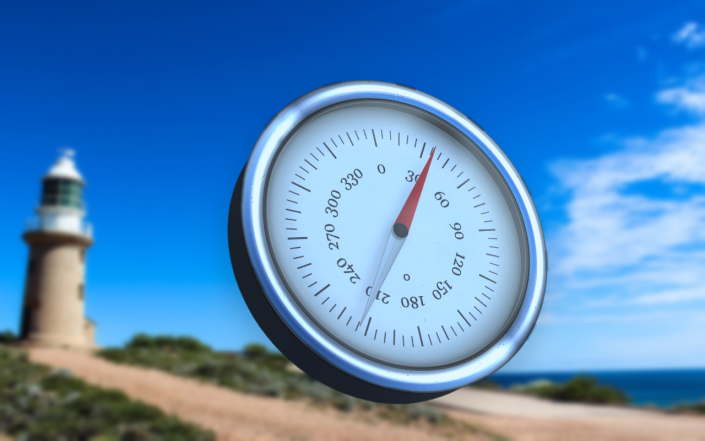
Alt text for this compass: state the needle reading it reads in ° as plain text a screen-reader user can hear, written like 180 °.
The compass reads 35 °
